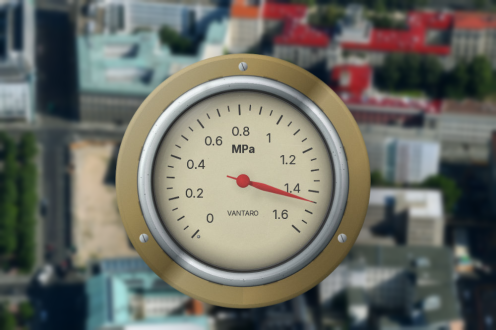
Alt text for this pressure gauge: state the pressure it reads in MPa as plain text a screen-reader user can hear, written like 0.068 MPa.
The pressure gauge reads 1.45 MPa
